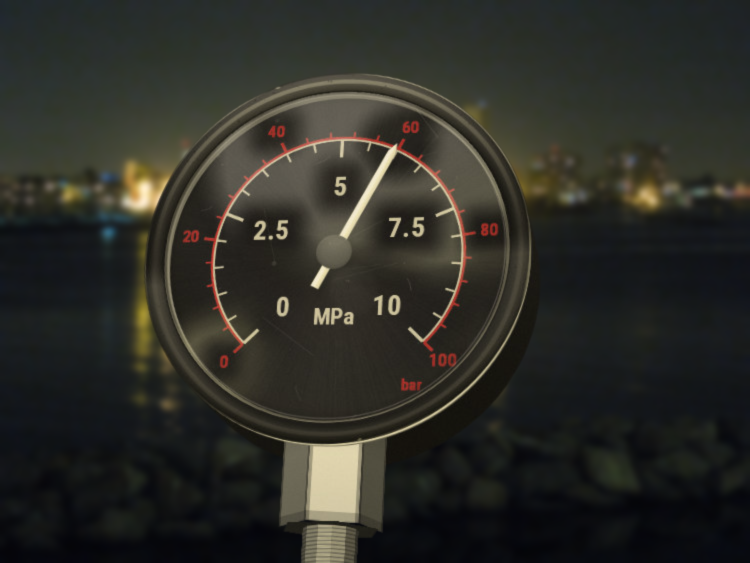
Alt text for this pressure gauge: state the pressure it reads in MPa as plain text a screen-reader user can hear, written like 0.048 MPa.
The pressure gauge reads 6 MPa
